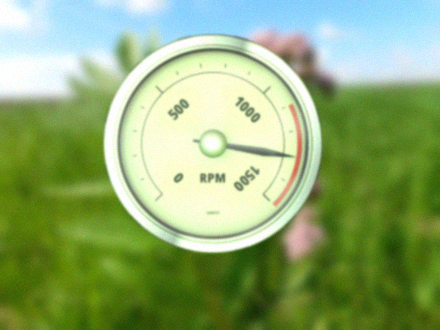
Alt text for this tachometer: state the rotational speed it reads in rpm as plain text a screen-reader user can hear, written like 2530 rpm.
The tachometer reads 1300 rpm
